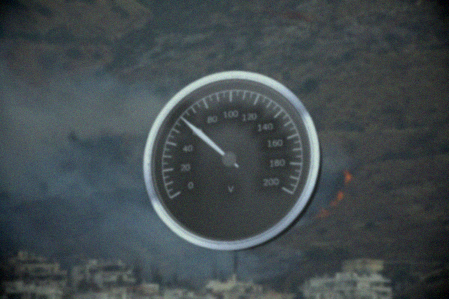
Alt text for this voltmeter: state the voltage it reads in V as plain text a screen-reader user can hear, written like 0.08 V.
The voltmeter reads 60 V
